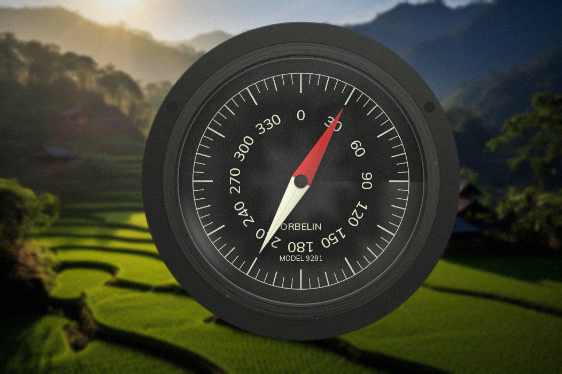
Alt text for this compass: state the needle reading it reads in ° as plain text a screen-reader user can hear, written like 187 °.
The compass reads 30 °
